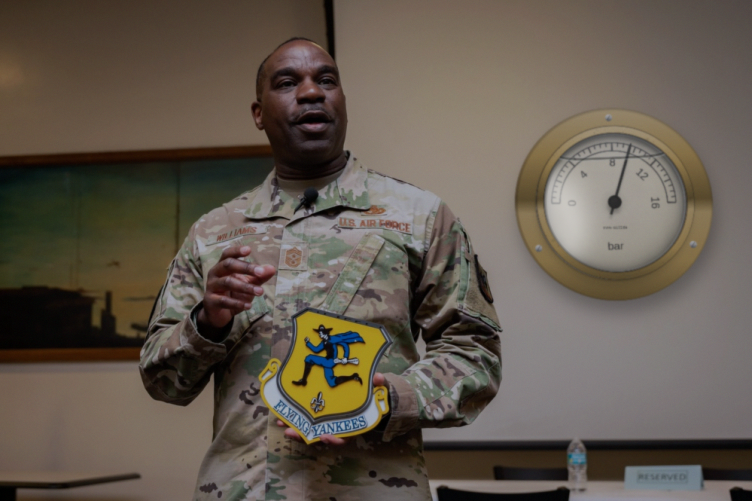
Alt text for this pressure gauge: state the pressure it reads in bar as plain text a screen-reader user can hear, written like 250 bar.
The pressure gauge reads 9.5 bar
